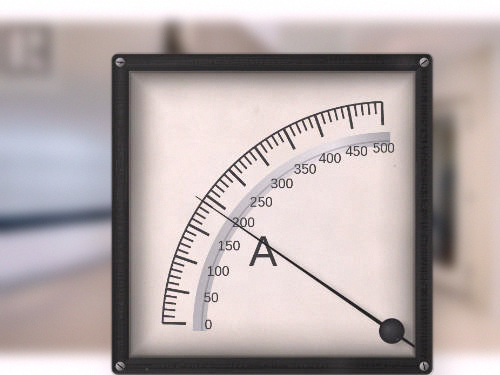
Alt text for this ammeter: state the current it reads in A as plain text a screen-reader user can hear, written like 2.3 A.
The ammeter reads 190 A
